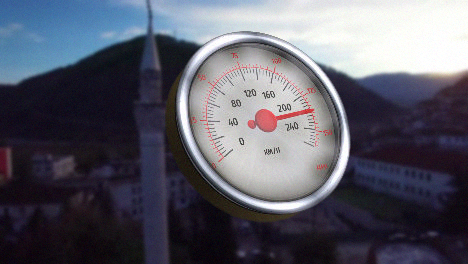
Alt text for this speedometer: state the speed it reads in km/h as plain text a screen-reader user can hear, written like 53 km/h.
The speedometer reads 220 km/h
